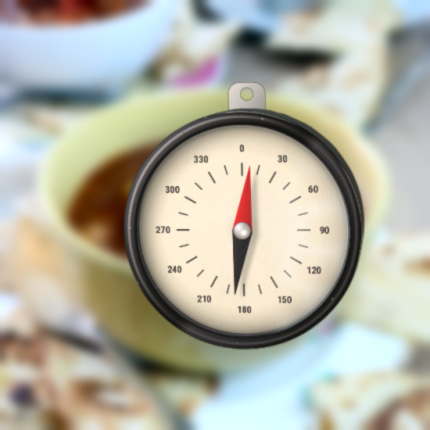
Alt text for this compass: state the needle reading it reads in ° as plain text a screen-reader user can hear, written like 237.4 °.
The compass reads 7.5 °
